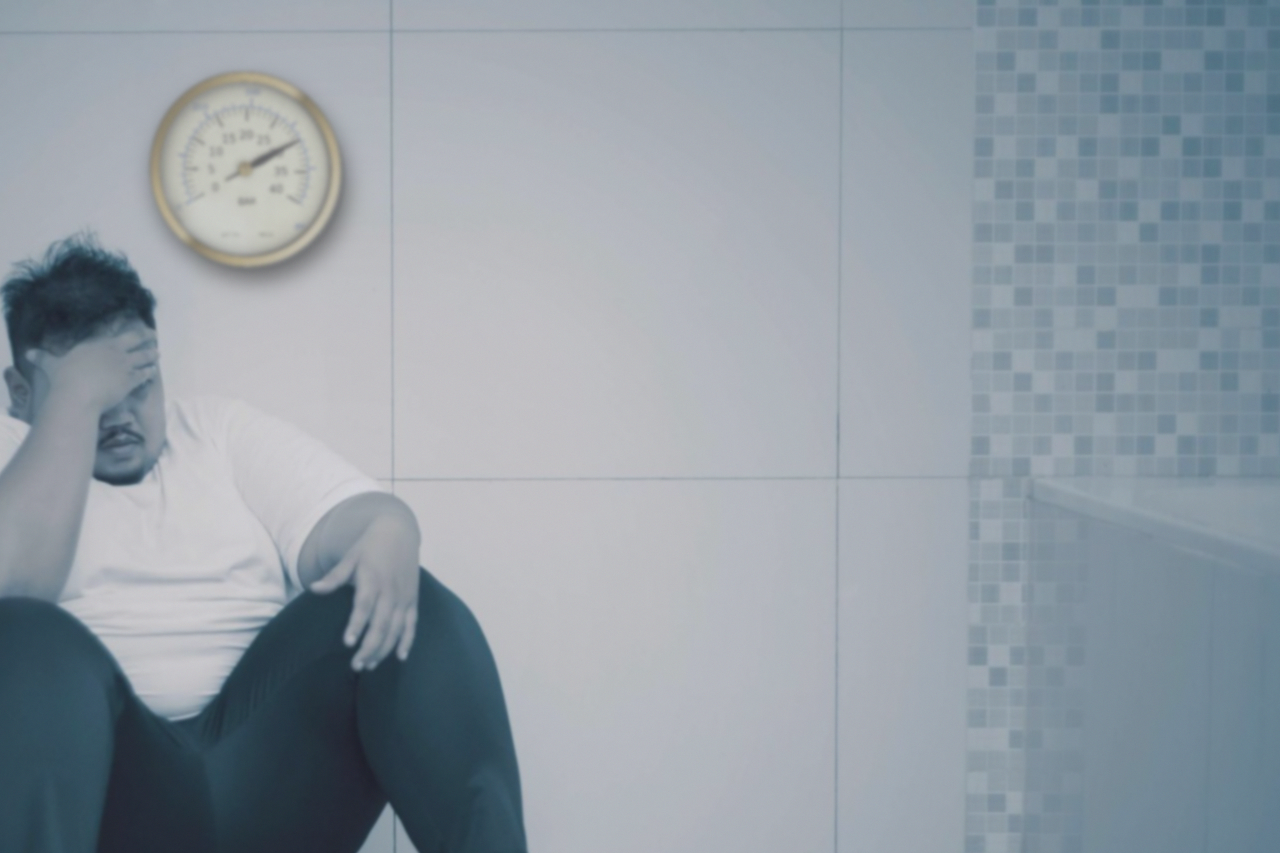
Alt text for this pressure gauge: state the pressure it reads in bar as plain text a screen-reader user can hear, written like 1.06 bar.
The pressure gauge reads 30 bar
